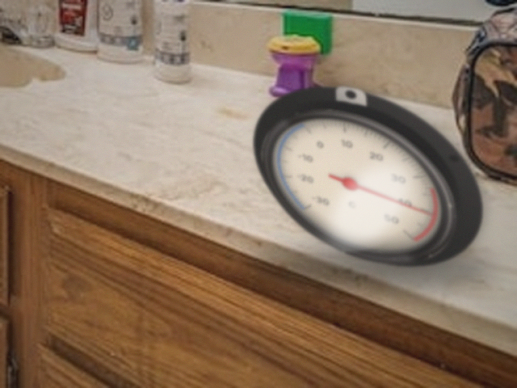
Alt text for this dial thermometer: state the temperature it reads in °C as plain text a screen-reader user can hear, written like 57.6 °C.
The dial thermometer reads 40 °C
